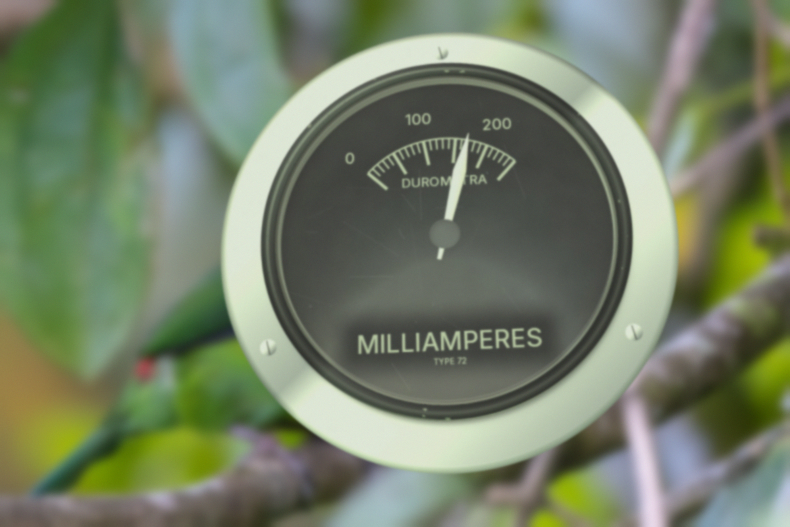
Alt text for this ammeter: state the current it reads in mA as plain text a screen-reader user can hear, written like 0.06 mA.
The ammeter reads 170 mA
